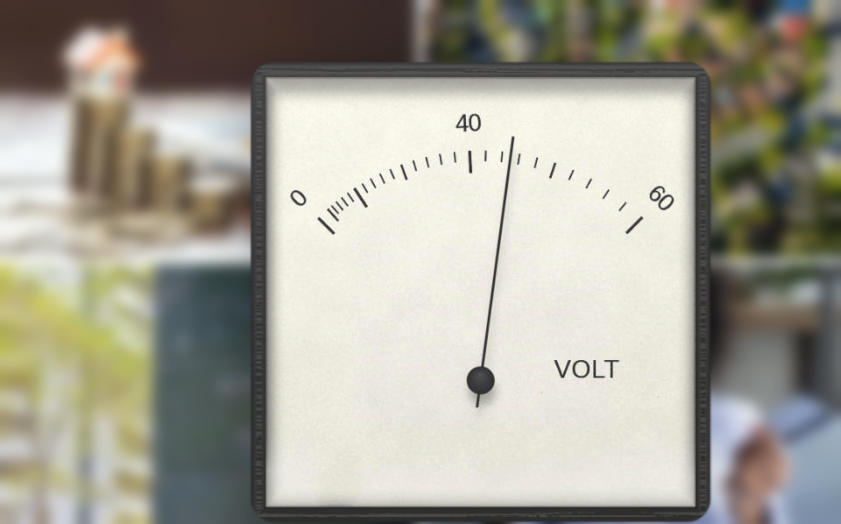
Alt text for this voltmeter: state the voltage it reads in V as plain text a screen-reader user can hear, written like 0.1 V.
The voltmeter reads 45 V
